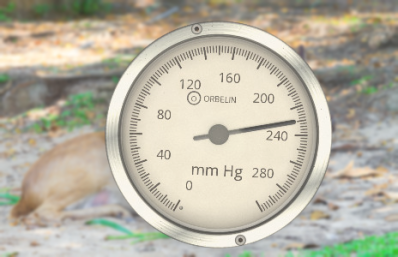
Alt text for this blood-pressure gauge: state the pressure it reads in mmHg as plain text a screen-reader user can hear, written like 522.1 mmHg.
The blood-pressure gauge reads 230 mmHg
